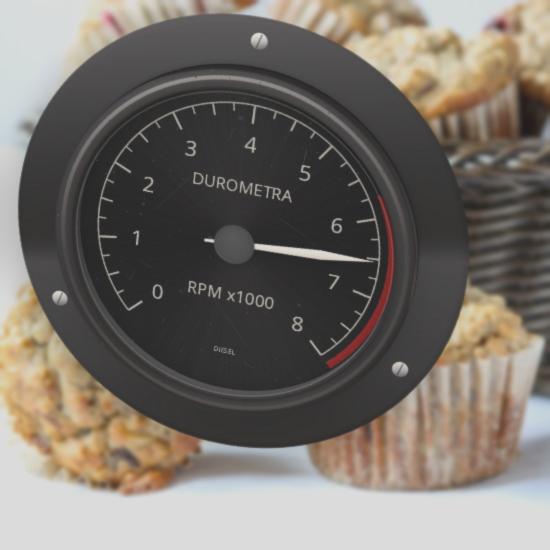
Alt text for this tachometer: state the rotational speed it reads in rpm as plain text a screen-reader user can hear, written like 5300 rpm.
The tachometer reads 6500 rpm
